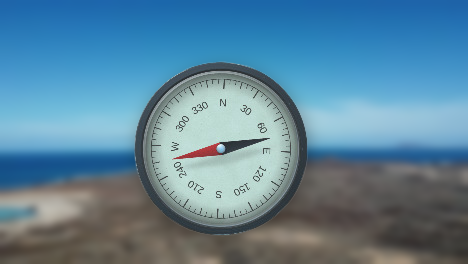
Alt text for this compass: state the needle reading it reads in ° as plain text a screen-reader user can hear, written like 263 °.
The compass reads 255 °
